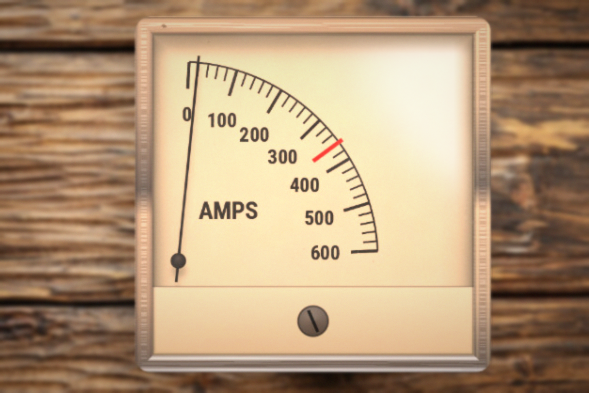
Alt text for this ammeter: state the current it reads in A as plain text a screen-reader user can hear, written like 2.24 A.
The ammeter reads 20 A
